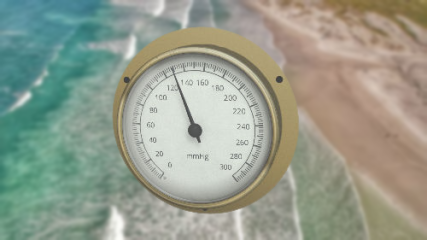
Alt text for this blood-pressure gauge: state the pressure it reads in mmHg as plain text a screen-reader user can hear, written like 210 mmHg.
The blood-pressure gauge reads 130 mmHg
